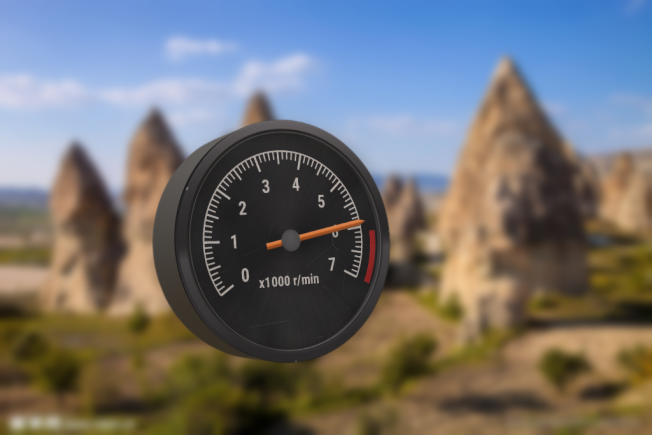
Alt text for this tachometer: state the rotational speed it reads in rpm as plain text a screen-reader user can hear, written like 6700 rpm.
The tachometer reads 5900 rpm
